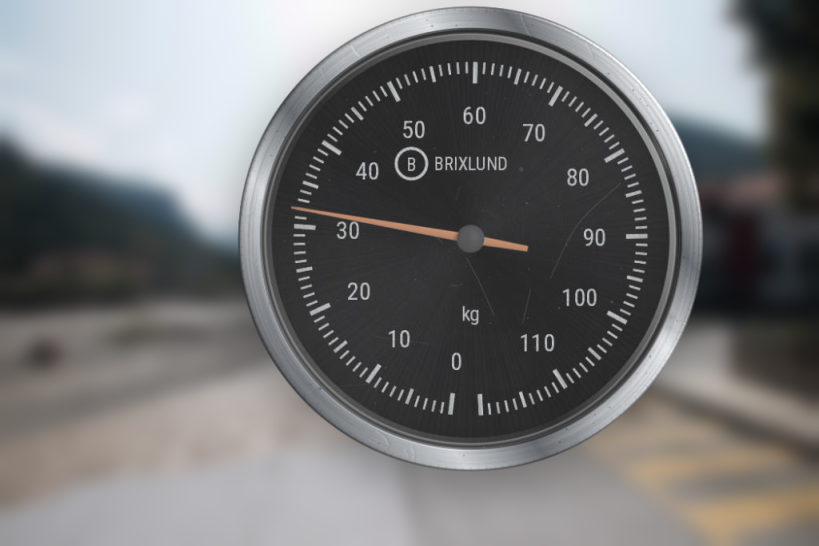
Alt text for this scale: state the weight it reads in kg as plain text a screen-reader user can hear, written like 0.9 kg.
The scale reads 32 kg
